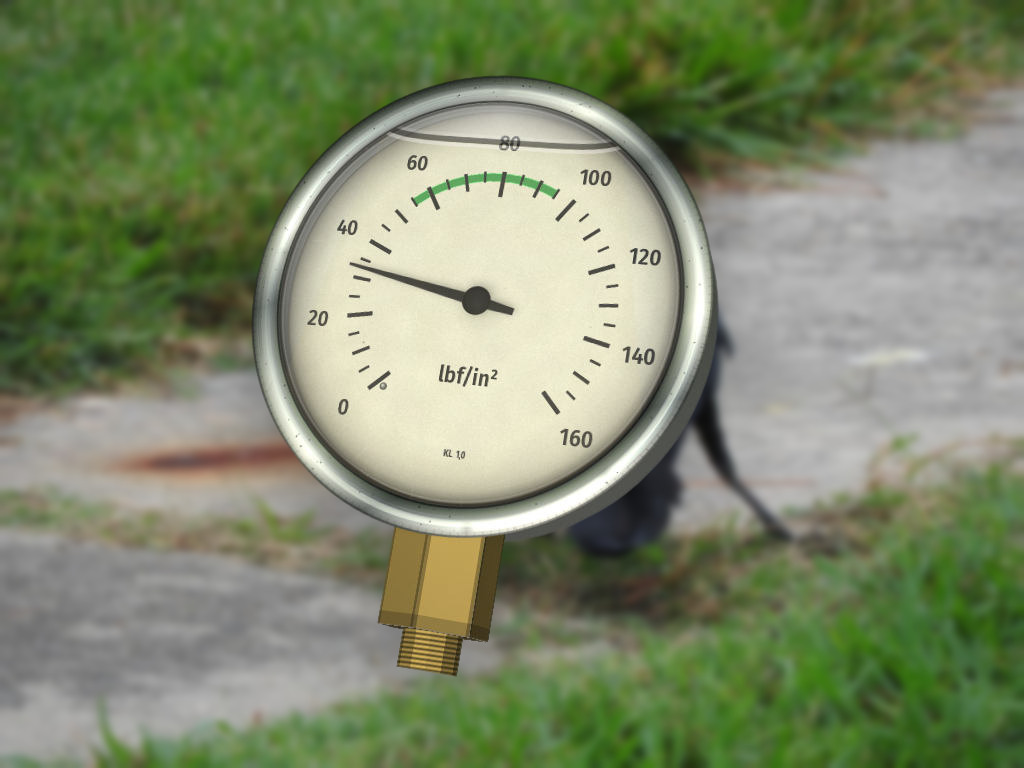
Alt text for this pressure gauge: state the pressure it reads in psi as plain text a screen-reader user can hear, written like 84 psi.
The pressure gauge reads 32.5 psi
